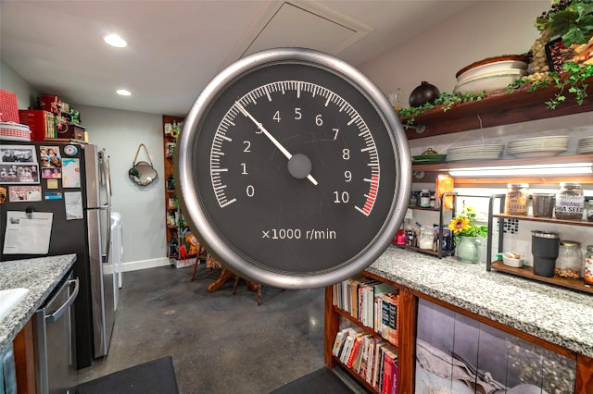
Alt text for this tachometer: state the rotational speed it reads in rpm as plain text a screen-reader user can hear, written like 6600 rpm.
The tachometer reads 3000 rpm
